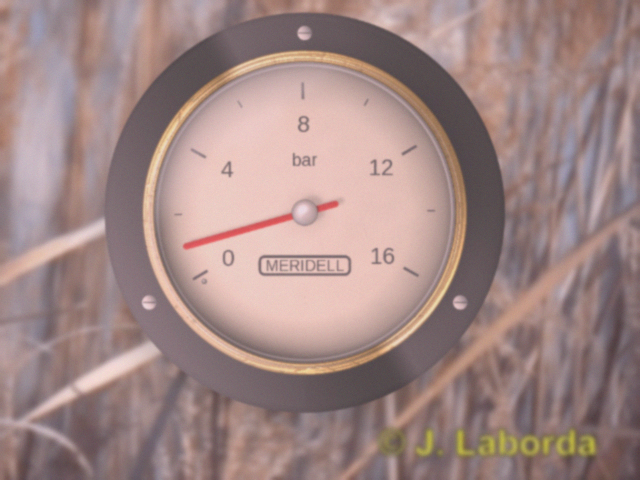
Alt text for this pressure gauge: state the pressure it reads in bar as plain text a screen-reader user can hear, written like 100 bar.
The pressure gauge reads 1 bar
